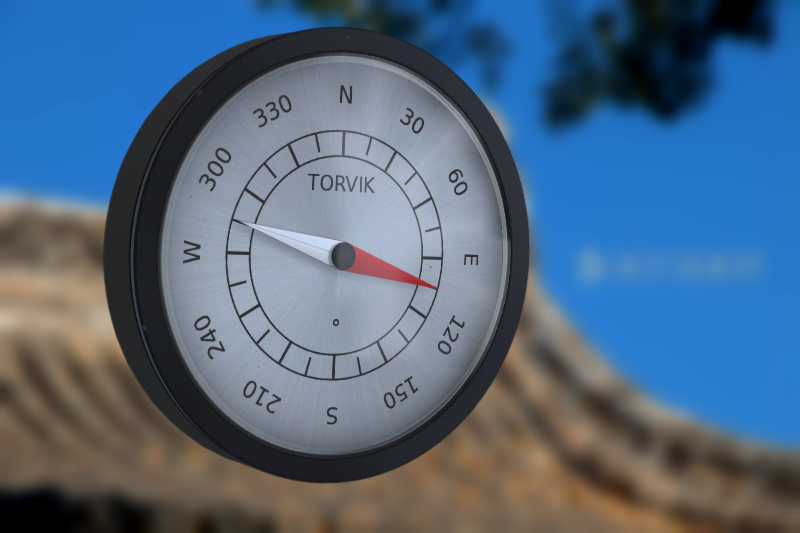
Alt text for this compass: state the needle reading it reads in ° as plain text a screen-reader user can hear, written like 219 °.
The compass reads 105 °
